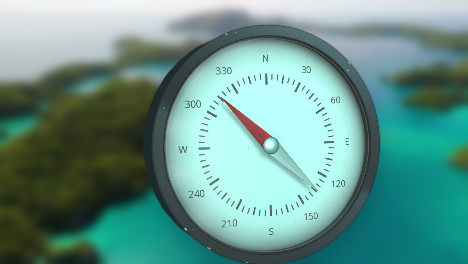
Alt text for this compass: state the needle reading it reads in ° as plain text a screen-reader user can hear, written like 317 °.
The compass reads 315 °
